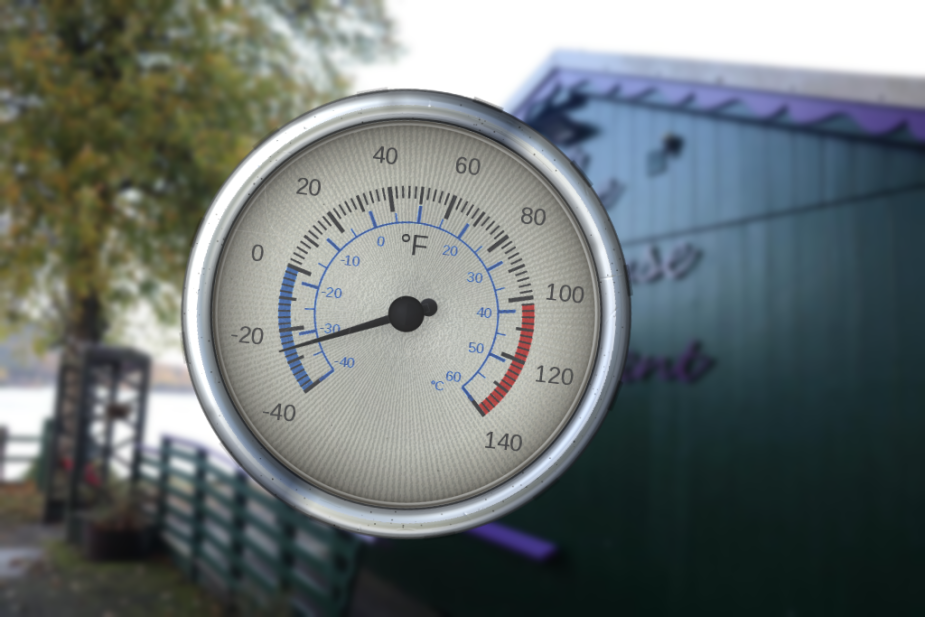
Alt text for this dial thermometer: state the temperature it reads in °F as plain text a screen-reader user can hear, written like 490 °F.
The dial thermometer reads -26 °F
